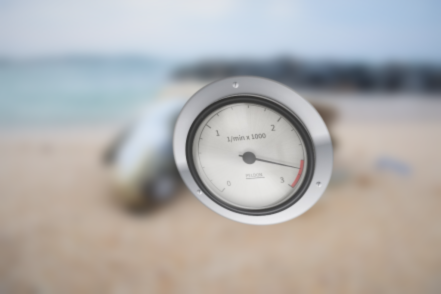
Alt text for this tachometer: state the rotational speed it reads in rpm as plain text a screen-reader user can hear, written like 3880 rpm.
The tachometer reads 2700 rpm
